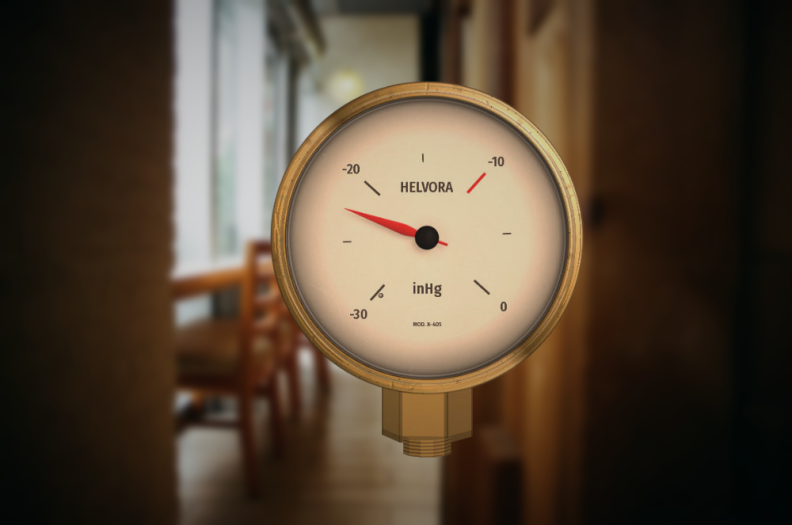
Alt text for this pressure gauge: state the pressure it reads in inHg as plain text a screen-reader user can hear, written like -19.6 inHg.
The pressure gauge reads -22.5 inHg
